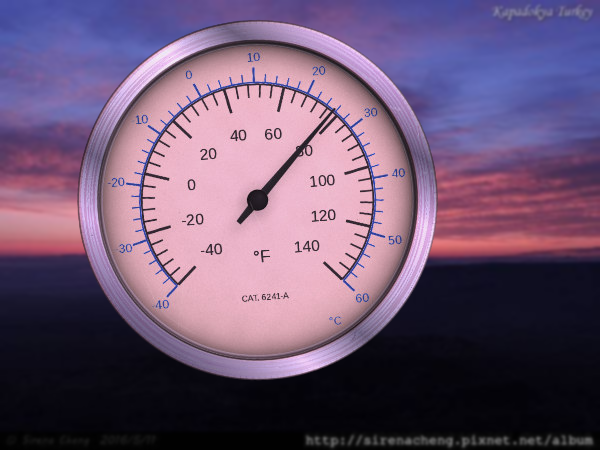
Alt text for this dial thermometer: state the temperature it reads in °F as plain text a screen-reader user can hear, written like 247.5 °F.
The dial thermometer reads 78 °F
